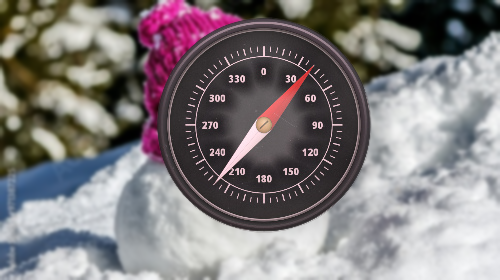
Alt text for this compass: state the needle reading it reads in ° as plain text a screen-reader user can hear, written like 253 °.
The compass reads 40 °
